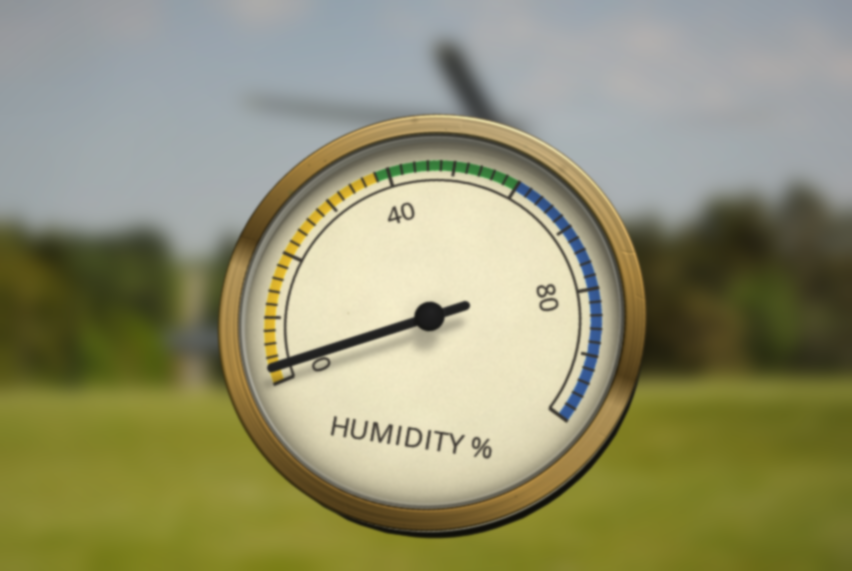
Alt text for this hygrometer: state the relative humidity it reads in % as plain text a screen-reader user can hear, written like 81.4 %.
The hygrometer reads 2 %
